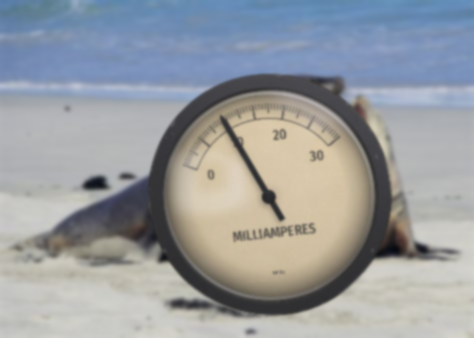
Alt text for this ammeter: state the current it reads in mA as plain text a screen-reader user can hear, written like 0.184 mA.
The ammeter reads 10 mA
